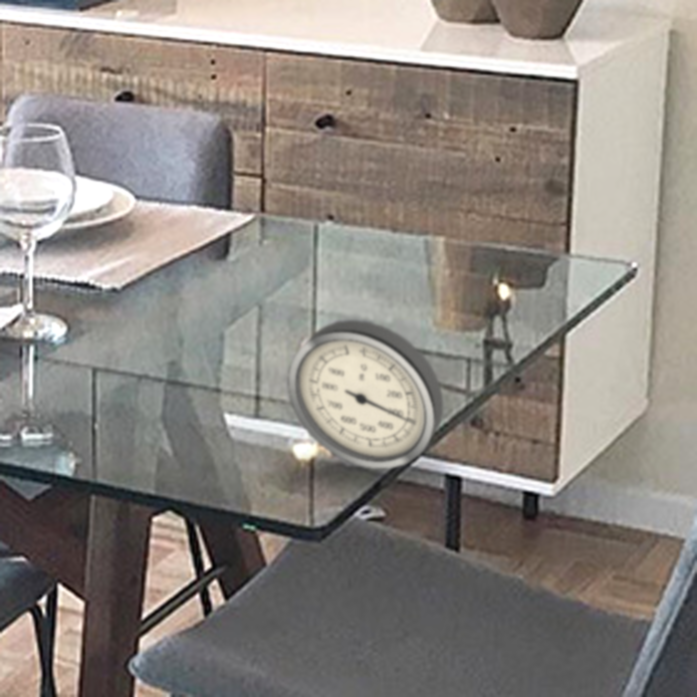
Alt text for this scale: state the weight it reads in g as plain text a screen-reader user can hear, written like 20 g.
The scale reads 300 g
